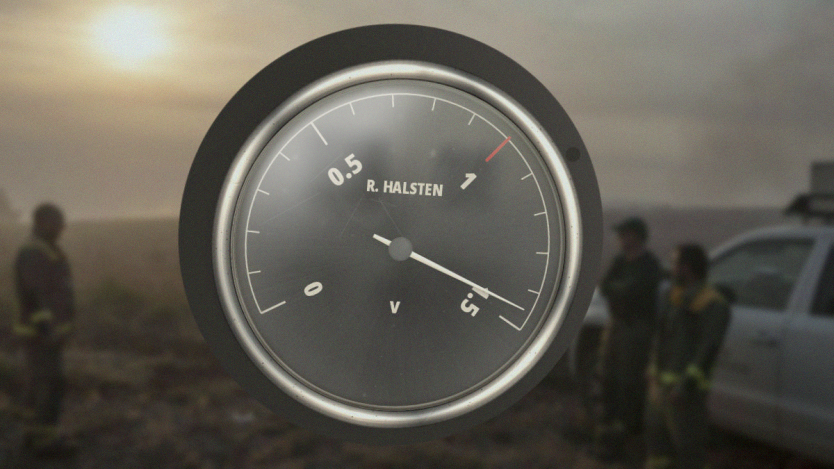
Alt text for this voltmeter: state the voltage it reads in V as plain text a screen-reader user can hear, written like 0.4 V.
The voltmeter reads 1.45 V
